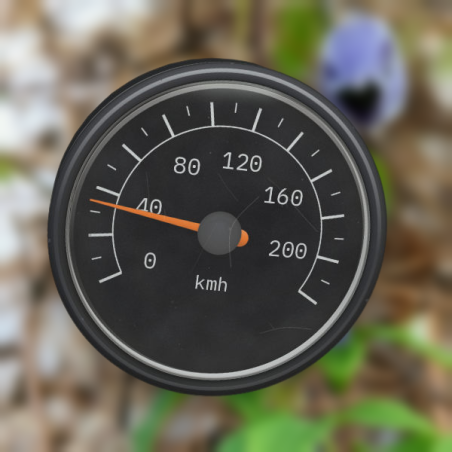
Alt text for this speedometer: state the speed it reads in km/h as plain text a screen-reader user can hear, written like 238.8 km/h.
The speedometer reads 35 km/h
